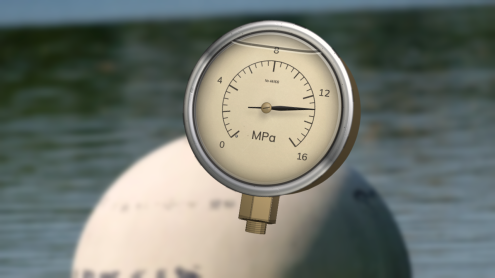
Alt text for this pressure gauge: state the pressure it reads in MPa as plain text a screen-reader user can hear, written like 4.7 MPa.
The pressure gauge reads 13 MPa
